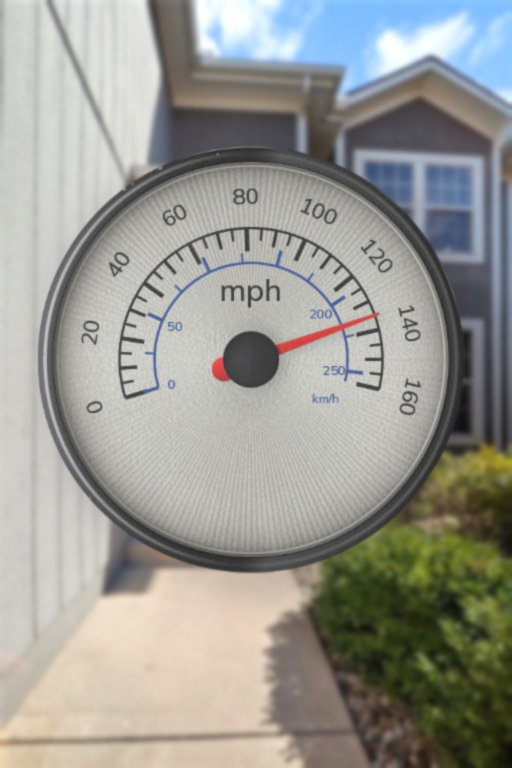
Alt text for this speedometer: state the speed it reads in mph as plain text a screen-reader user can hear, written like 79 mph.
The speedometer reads 135 mph
